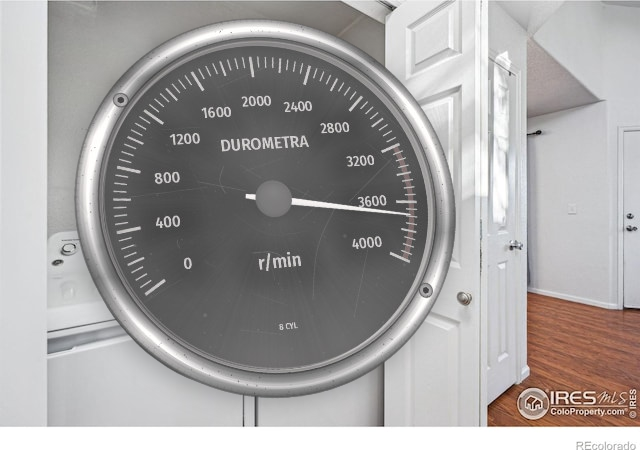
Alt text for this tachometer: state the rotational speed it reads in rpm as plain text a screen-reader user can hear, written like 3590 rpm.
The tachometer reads 3700 rpm
